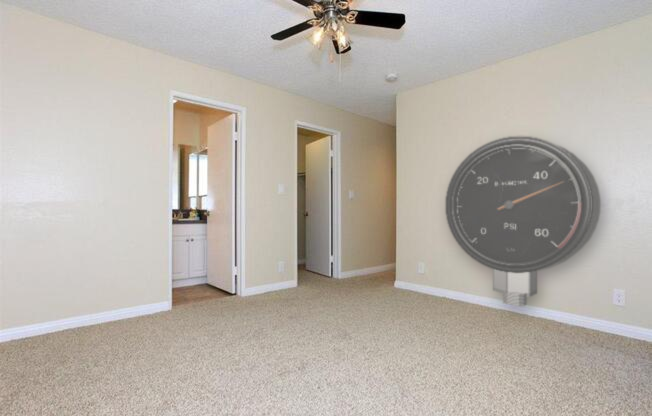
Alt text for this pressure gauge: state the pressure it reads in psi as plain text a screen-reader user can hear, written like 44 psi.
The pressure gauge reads 45 psi
